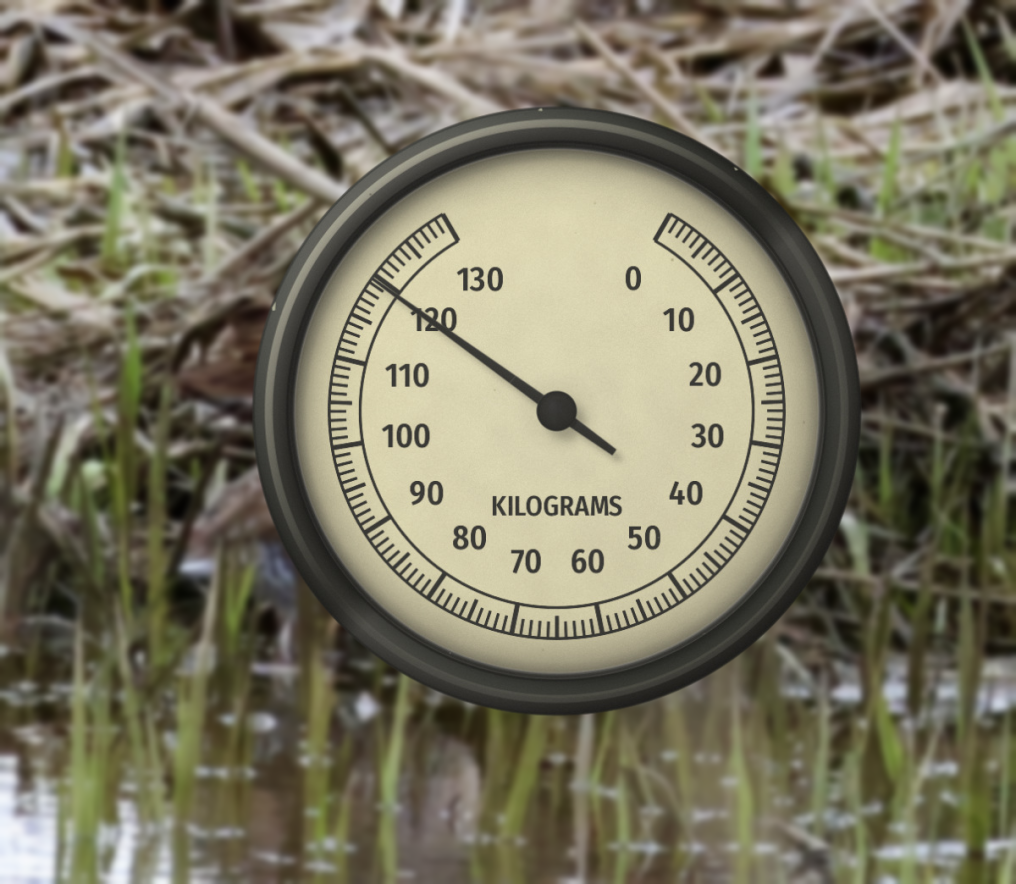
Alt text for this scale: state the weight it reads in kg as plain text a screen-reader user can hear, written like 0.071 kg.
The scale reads 119.5 kg
